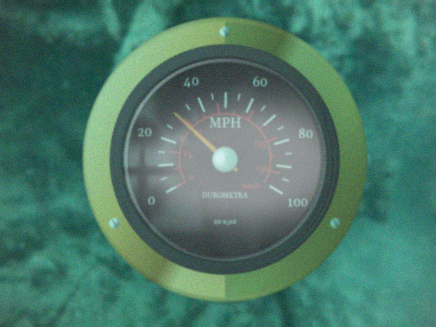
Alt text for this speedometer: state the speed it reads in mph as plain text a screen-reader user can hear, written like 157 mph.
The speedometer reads 30 mph
